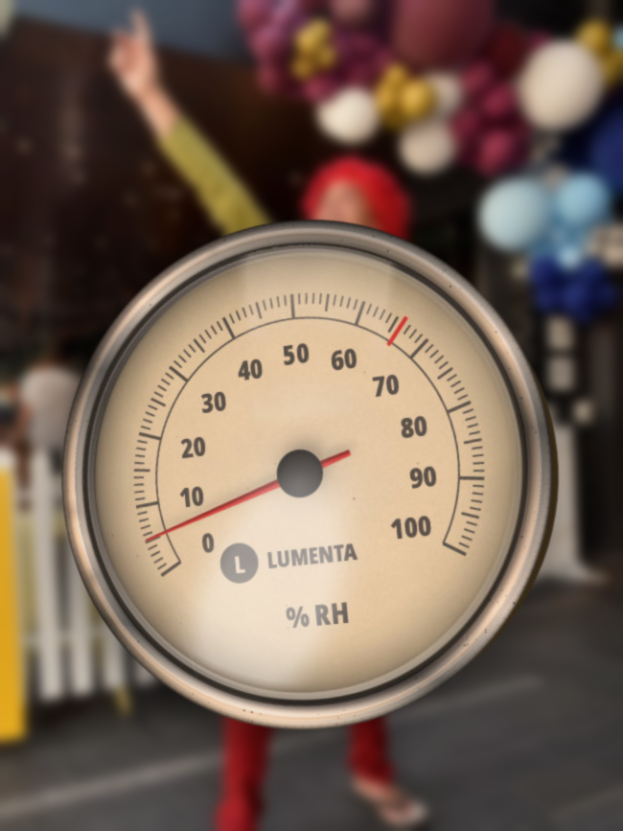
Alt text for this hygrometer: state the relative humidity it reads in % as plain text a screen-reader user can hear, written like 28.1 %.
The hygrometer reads 5 %
